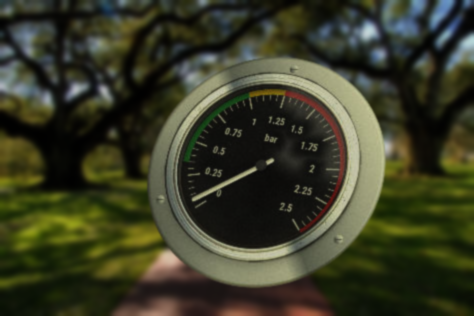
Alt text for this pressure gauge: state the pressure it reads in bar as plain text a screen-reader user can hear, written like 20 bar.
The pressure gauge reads 0.05 bar
